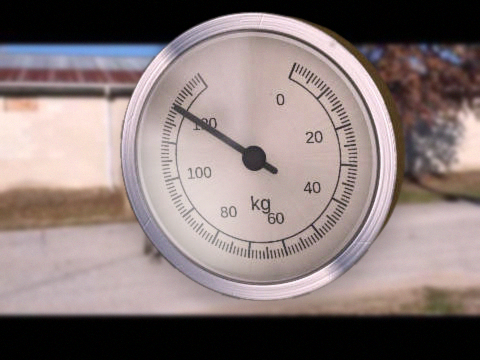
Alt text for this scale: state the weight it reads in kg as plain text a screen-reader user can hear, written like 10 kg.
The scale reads 120 kg
